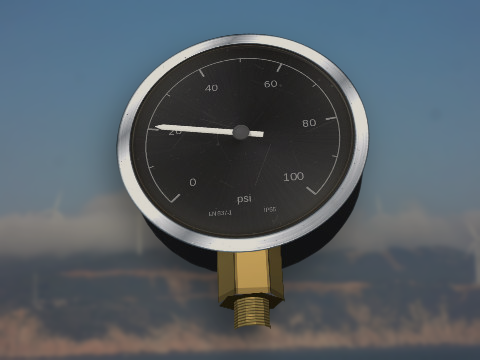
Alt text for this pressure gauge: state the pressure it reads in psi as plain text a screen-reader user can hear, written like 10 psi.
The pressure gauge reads 20 psi
